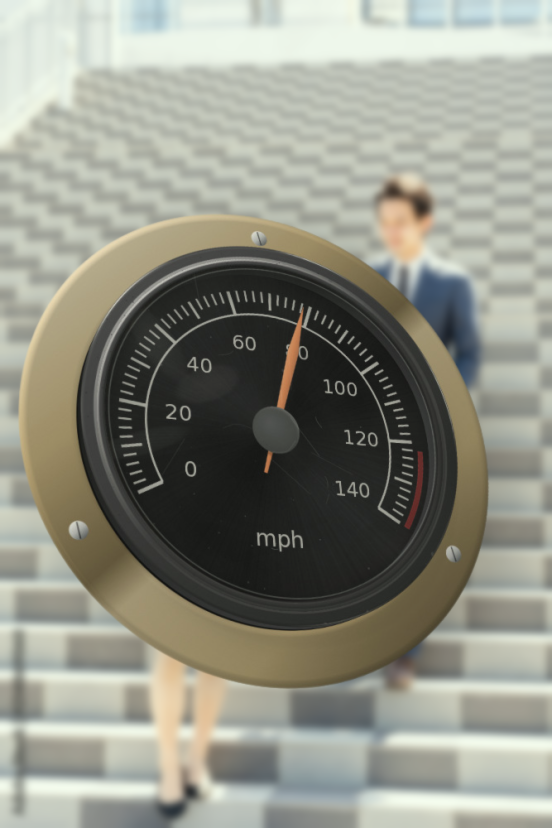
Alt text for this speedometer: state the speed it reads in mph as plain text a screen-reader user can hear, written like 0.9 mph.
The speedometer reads 78 mph
